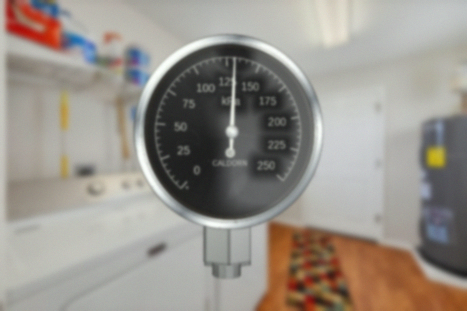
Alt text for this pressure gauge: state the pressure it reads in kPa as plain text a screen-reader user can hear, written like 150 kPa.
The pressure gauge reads 130 kPa
